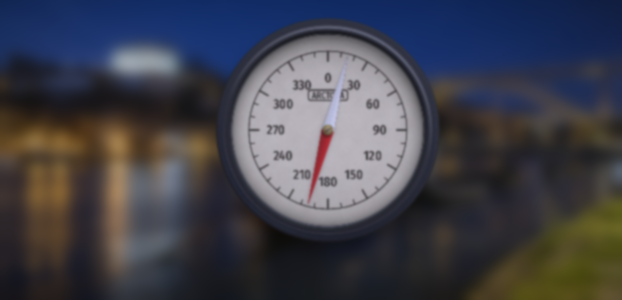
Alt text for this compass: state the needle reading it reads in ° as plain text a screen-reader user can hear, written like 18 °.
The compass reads 195 °
